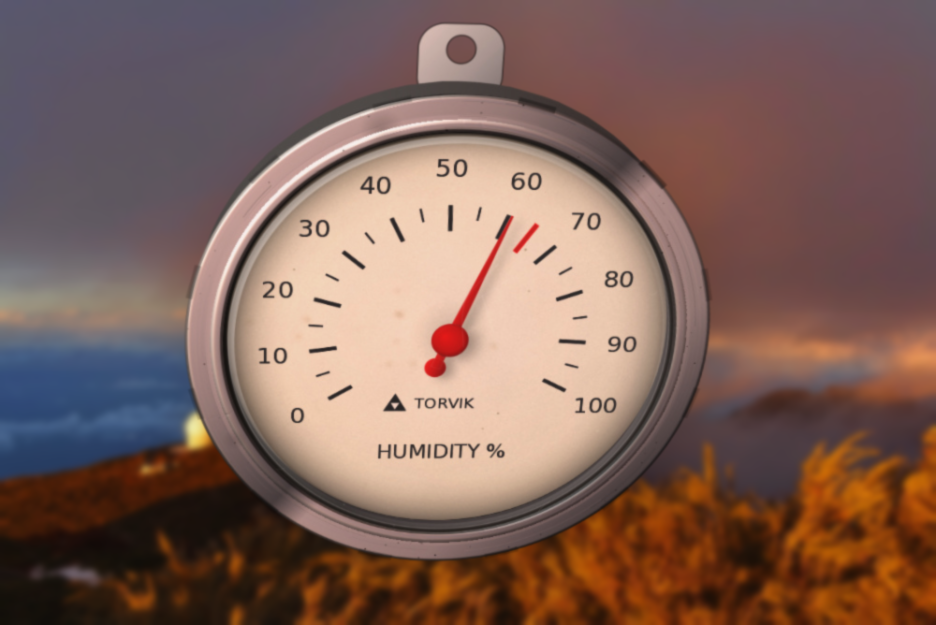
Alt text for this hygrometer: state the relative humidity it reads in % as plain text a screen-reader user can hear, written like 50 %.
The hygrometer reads 60 %
